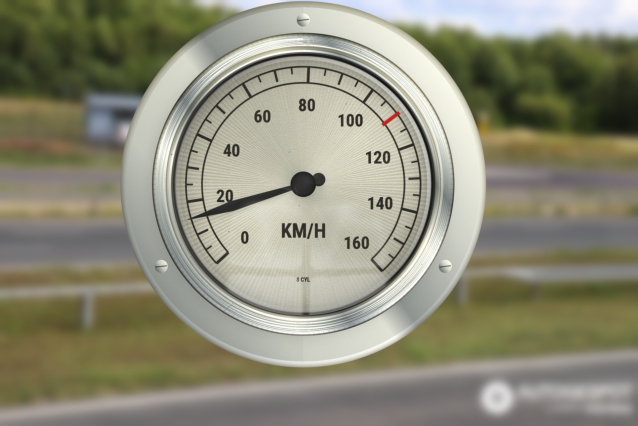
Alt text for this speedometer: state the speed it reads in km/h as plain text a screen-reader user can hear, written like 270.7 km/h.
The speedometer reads 15 km/h
